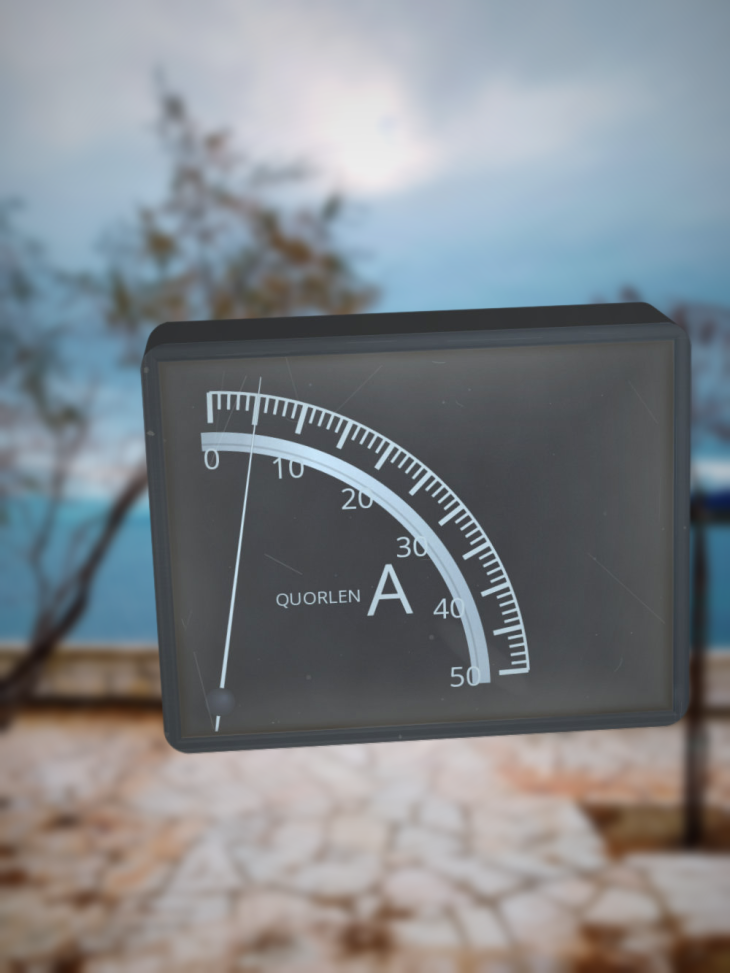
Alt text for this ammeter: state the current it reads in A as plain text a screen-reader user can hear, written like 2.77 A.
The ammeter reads 5 A
